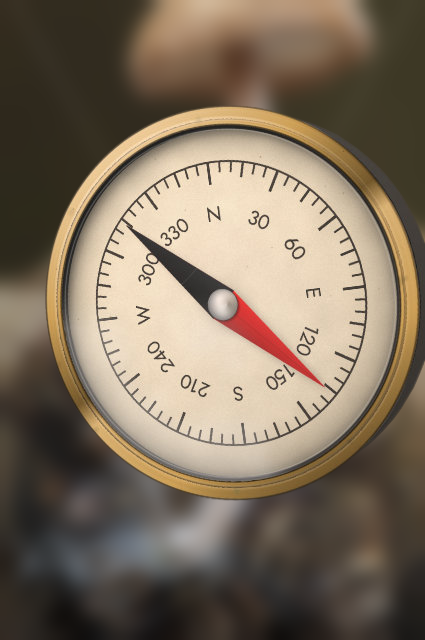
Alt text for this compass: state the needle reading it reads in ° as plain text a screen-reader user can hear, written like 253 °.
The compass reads 135 °
